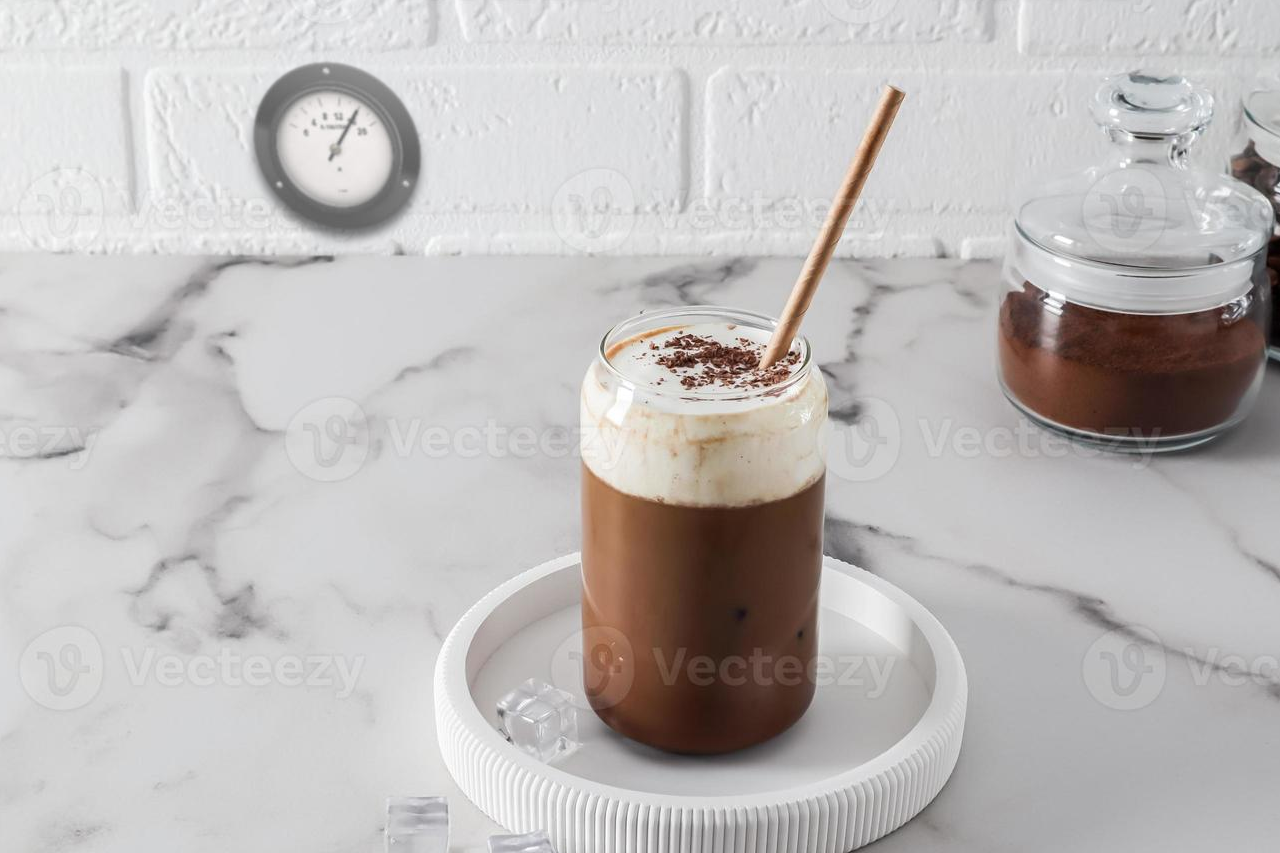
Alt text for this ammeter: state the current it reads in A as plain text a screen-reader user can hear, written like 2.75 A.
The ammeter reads 16 A
